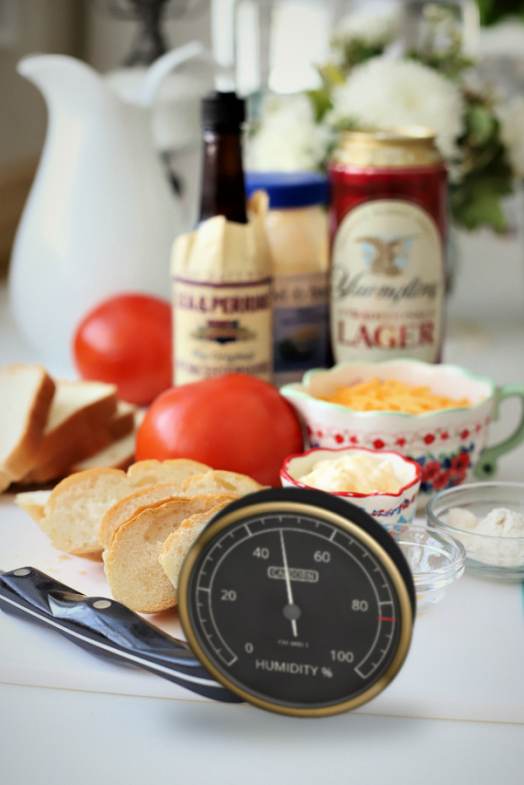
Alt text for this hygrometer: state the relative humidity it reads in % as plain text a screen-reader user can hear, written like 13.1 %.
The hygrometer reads 48 %
